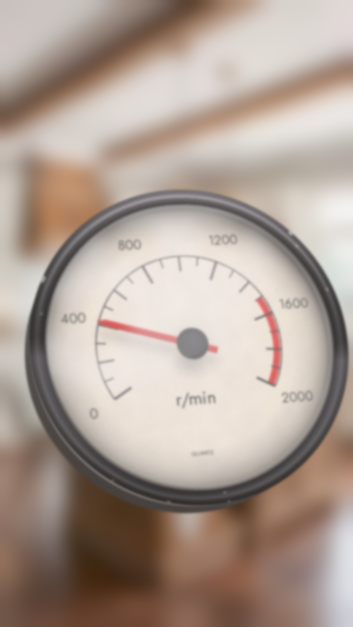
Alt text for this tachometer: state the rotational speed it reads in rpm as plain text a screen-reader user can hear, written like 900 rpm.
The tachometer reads 400 rpm
